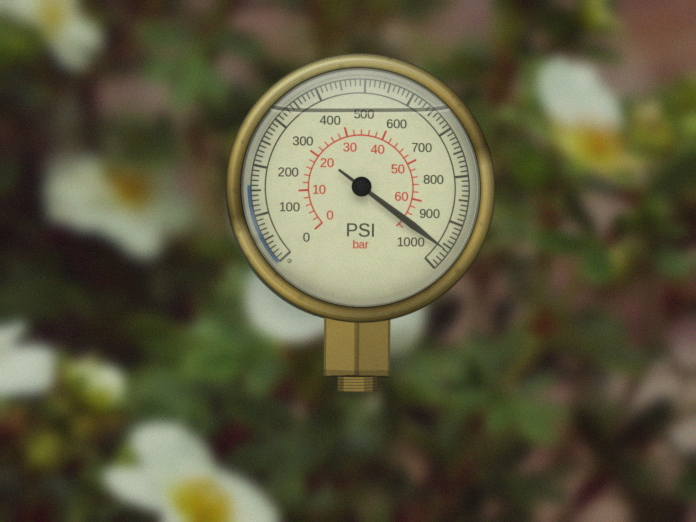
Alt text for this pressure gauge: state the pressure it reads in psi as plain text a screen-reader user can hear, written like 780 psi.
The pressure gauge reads 960 psi
